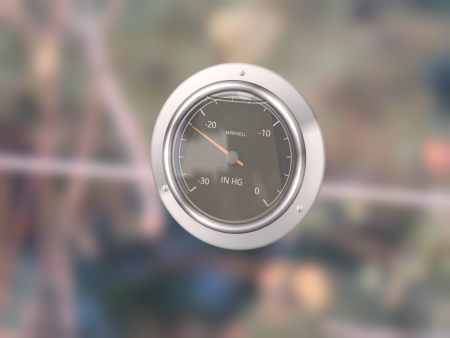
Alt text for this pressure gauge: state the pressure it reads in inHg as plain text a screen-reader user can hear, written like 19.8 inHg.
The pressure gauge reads -22 inHg
